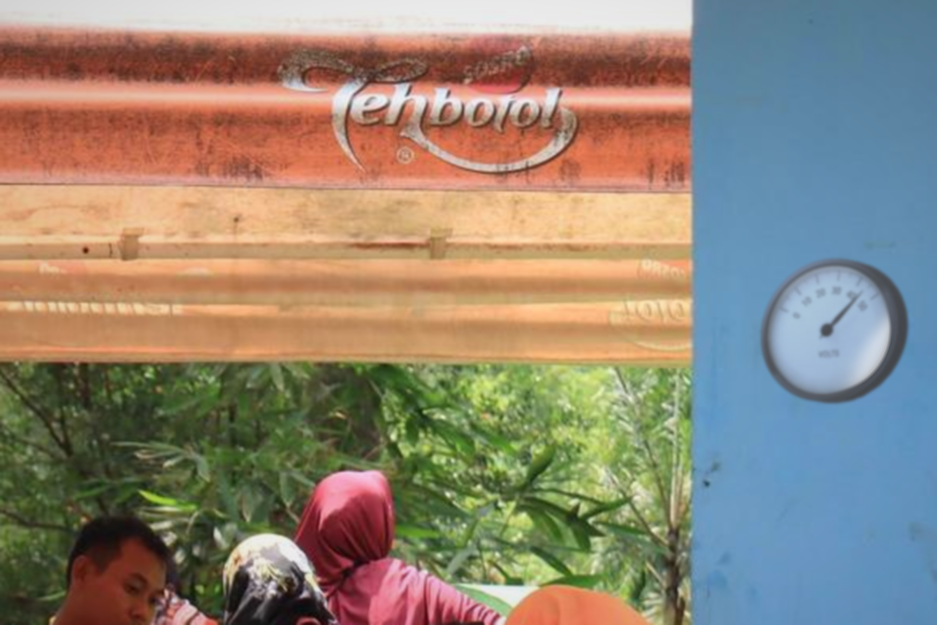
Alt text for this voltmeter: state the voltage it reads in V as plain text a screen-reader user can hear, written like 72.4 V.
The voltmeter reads 45 V
